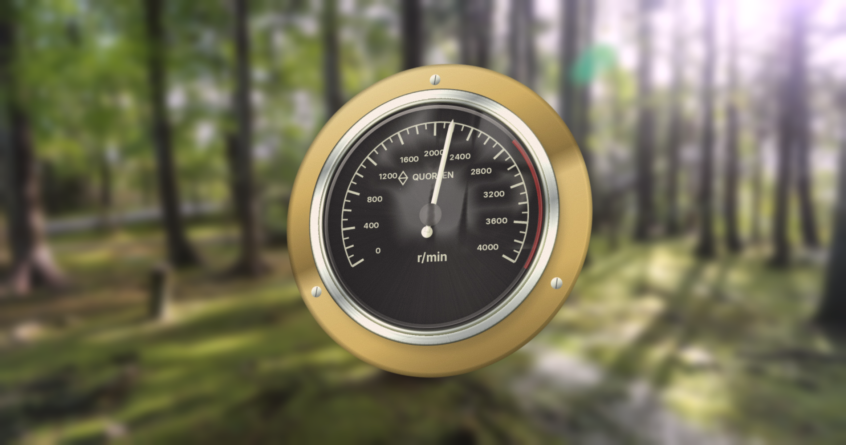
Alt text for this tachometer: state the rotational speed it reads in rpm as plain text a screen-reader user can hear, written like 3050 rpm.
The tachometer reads 2200 rpm
